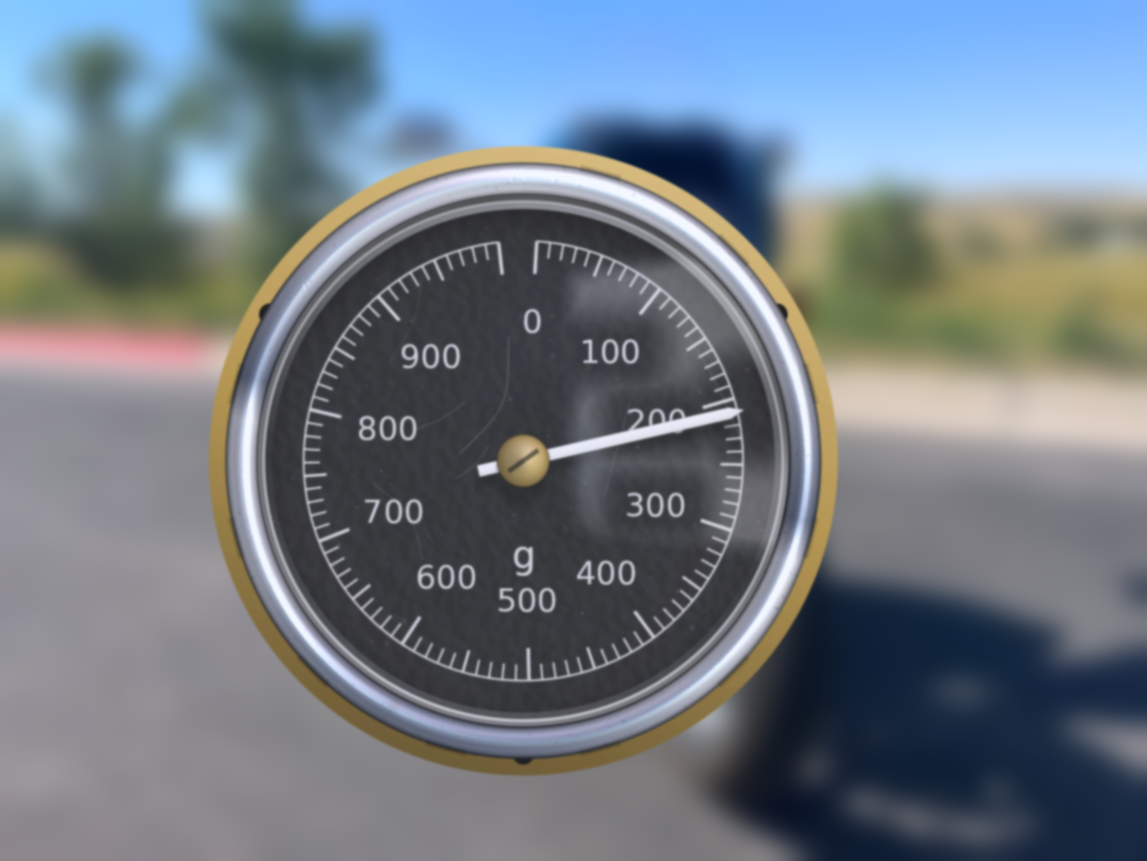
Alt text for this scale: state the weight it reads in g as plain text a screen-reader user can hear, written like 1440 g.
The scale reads 210 g
